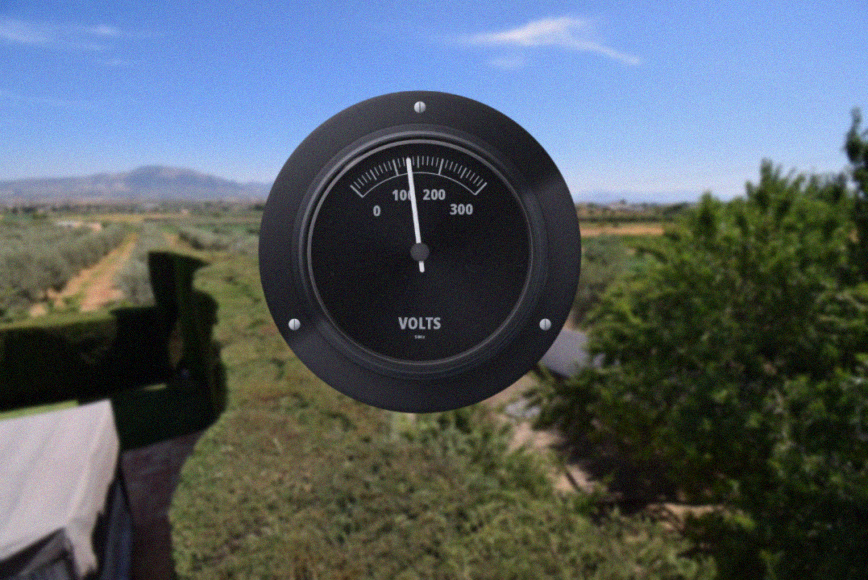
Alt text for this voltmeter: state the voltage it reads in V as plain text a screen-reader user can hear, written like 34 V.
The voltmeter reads 130 V
